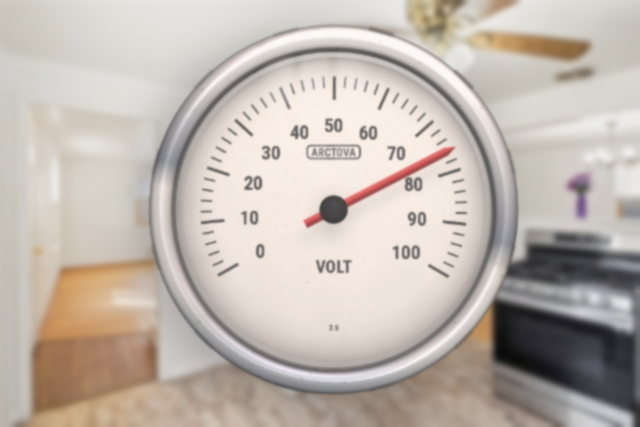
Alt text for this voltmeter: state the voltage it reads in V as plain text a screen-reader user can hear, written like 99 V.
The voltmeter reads 76 V
